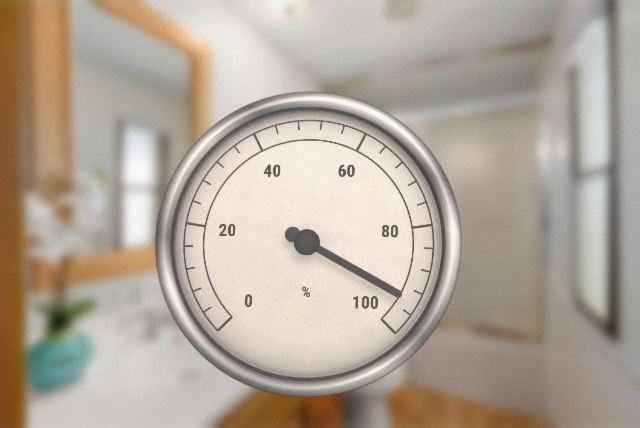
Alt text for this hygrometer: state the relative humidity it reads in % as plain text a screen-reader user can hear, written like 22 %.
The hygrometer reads 94 %
